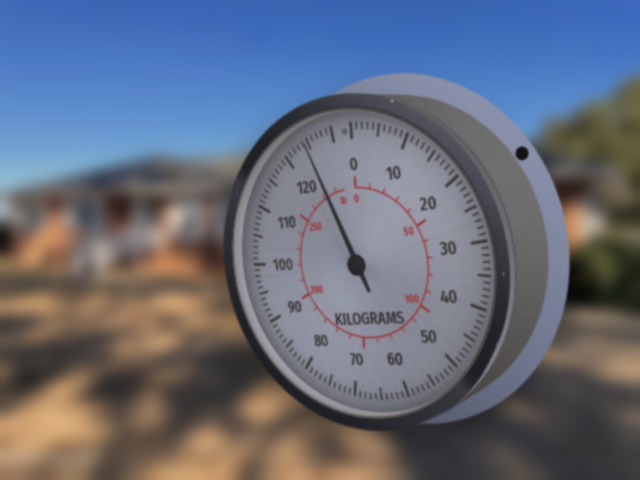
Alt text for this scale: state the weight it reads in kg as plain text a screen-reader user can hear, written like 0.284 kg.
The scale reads 125 kg
